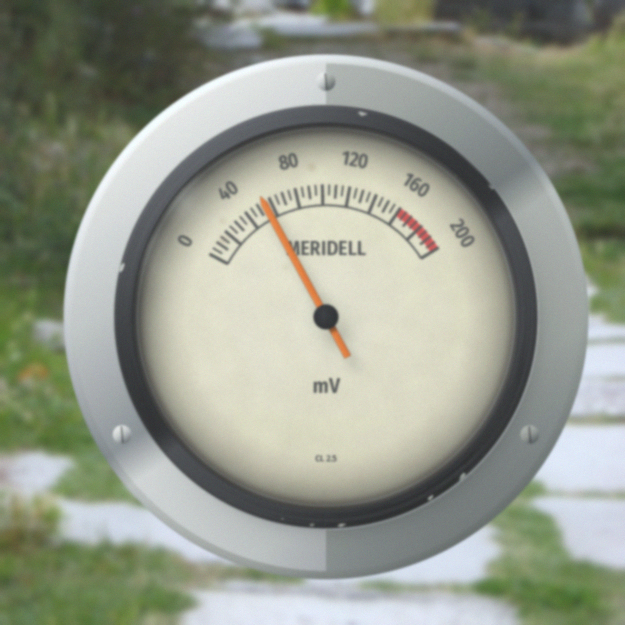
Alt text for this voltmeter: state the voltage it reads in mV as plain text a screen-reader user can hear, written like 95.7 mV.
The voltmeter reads 55 mV
